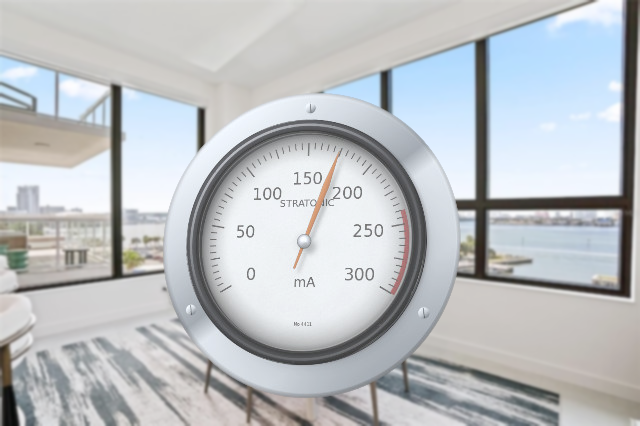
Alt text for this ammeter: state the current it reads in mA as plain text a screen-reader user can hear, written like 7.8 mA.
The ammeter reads 175 mA
